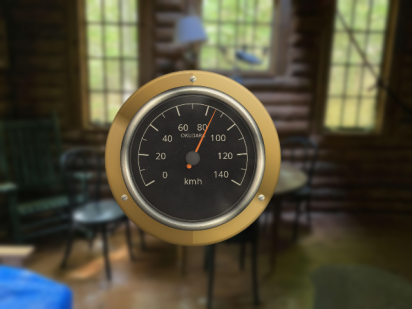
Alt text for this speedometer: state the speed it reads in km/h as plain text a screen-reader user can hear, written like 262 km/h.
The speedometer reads 85 km/h
